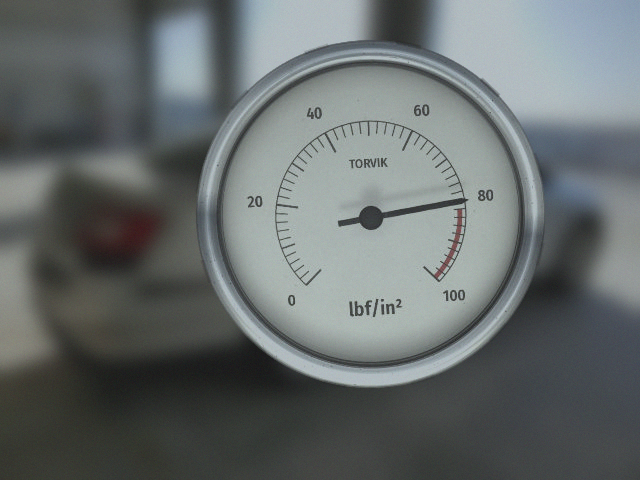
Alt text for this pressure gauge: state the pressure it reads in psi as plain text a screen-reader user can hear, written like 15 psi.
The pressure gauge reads 80 psi
